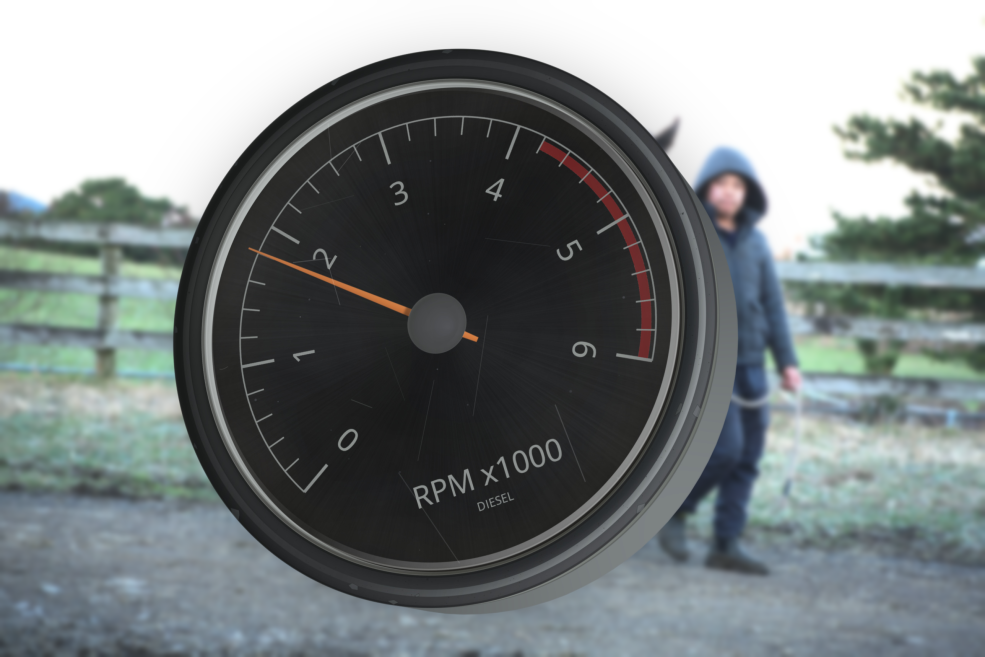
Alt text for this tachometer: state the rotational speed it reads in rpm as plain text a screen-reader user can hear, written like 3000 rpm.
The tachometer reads 1800 rpm
